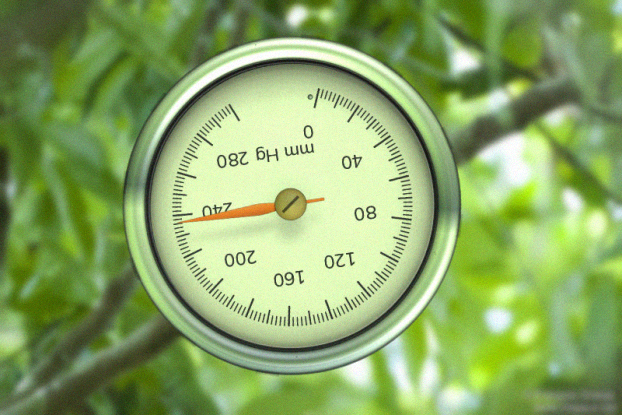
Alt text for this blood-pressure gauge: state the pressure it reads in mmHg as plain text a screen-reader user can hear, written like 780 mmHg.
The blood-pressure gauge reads 236 mmHg
